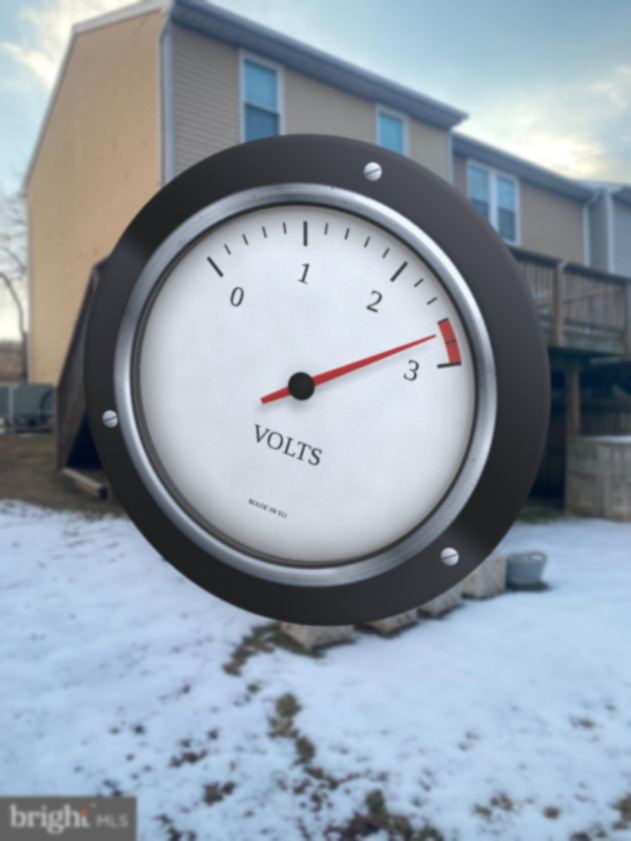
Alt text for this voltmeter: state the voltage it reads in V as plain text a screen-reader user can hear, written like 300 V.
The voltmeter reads 2.7 V
